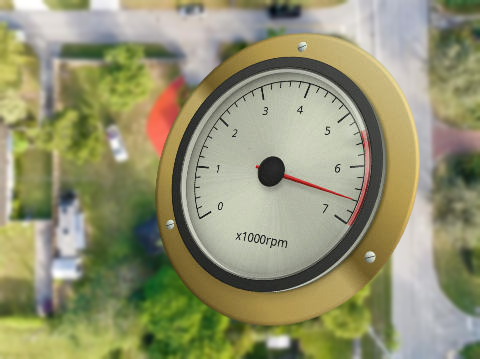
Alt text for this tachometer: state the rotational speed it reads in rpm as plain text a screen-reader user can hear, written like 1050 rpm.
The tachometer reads 6600 rpm
